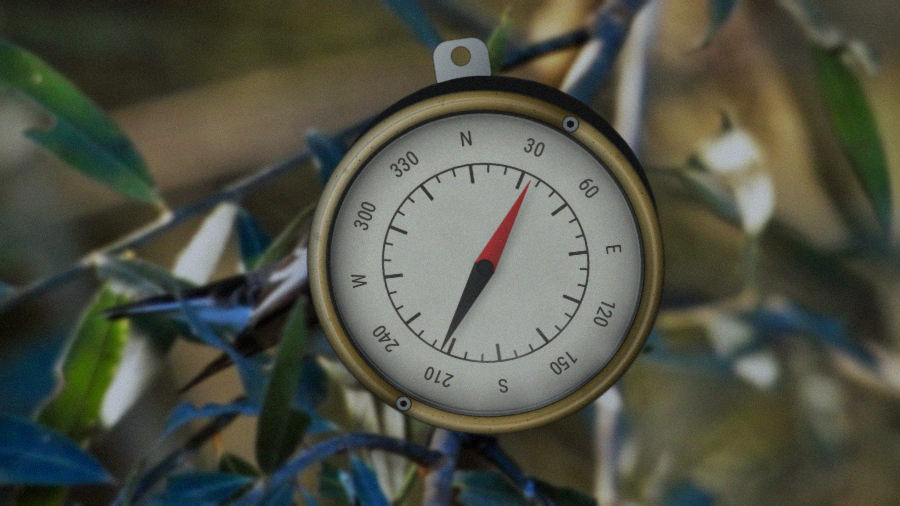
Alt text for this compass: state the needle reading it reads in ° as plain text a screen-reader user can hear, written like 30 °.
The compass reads 35 °
